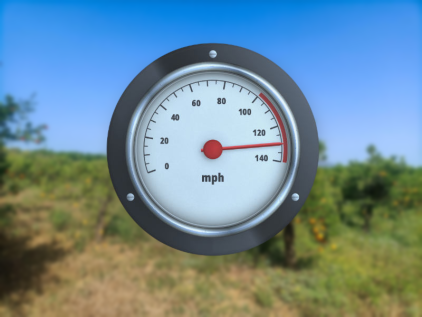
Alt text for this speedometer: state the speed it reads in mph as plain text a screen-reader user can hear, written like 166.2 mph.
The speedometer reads 130 mph
